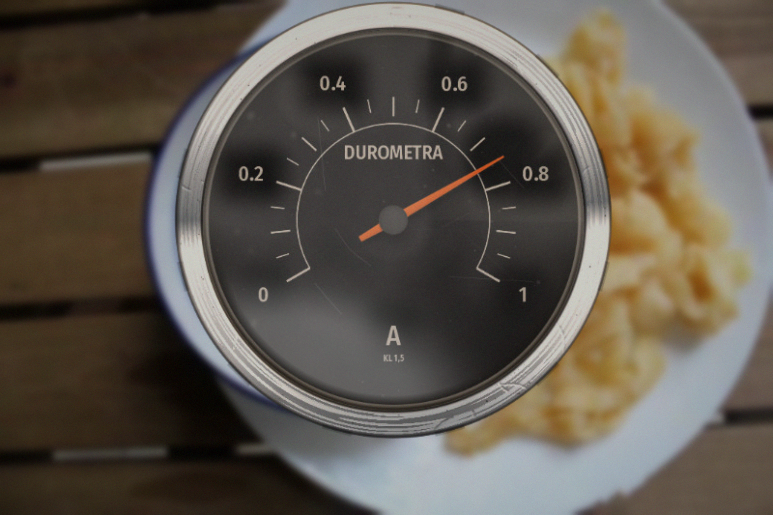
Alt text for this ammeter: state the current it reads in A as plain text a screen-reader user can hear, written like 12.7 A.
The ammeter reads 0.75 A
